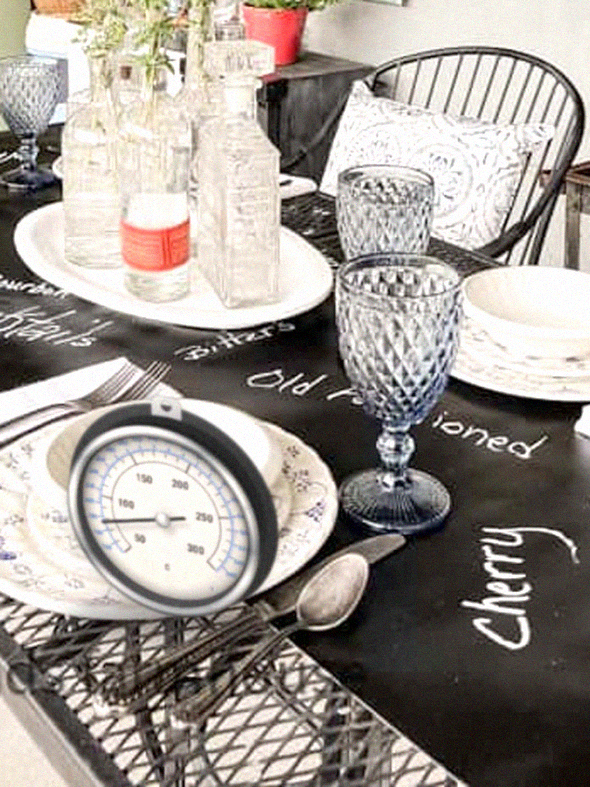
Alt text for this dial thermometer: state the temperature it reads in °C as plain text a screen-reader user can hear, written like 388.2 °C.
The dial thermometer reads 80 °C
